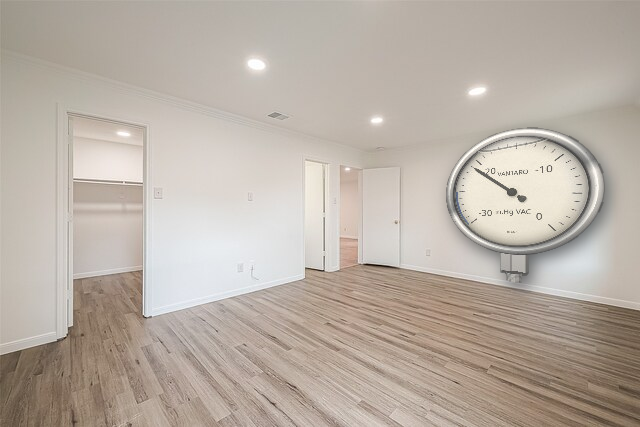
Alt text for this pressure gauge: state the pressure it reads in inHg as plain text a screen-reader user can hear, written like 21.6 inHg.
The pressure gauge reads -21 inHg
